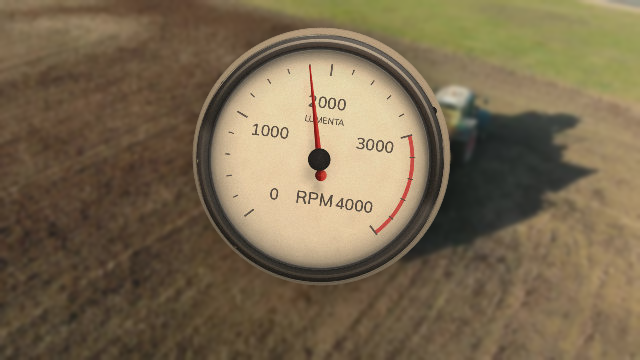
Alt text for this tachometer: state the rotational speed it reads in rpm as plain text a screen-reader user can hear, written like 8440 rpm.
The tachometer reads 1800 rpm
